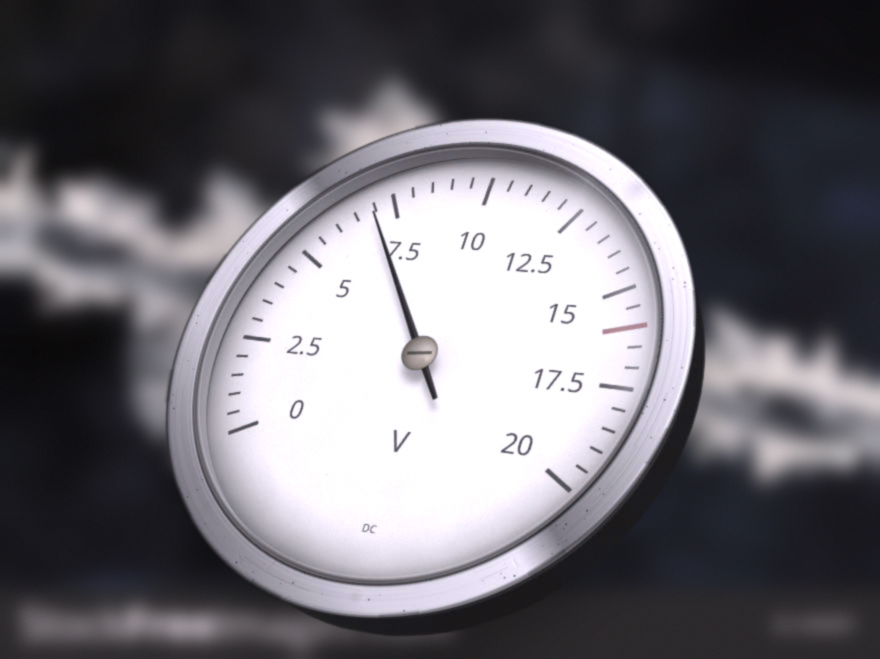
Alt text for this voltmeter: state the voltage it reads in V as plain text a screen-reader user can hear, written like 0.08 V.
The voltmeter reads 7 V
